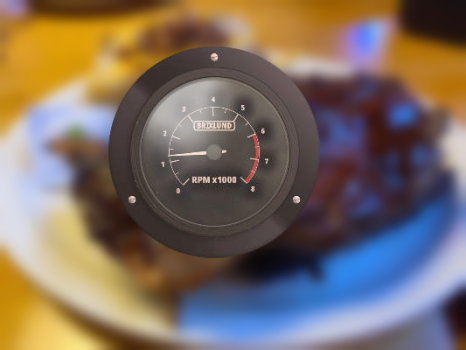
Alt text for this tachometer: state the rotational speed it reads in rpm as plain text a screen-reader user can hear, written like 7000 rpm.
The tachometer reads 1250 rpm
